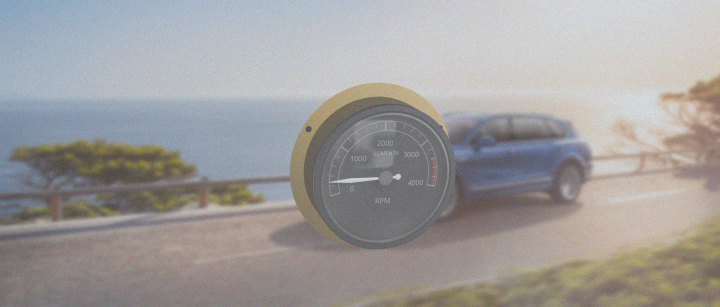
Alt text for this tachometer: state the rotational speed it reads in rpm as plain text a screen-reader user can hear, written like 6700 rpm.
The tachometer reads 300 rpm
